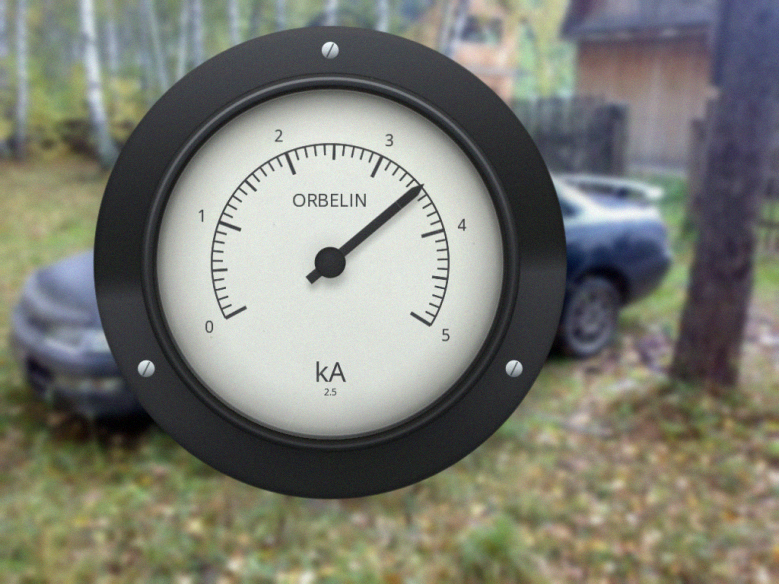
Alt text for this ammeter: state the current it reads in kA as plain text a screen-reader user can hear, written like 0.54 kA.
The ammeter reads 3.5 kA
